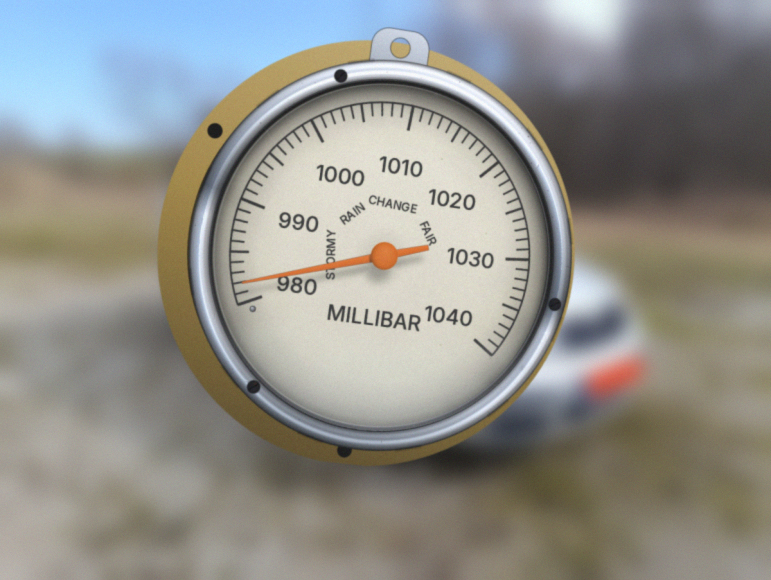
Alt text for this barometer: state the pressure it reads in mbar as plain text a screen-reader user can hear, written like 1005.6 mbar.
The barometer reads 982 mbar
